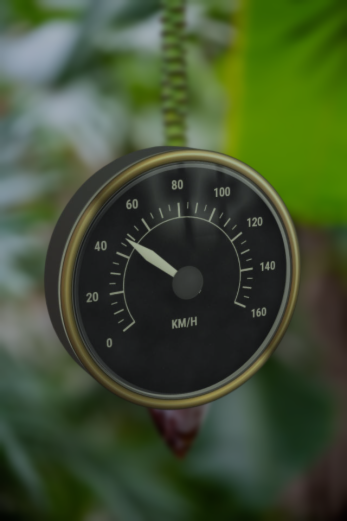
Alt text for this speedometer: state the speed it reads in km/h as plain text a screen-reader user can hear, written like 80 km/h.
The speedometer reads 47.5 km/h
